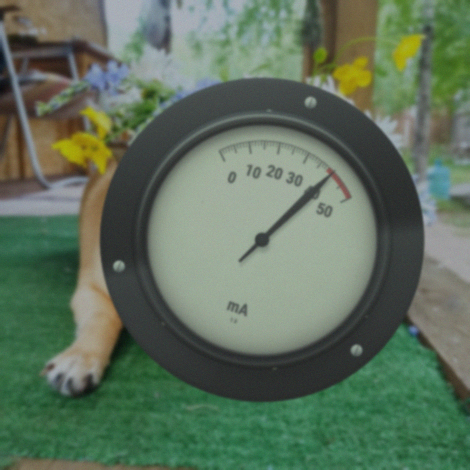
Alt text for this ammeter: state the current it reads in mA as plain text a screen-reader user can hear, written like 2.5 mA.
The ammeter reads 40 mA
